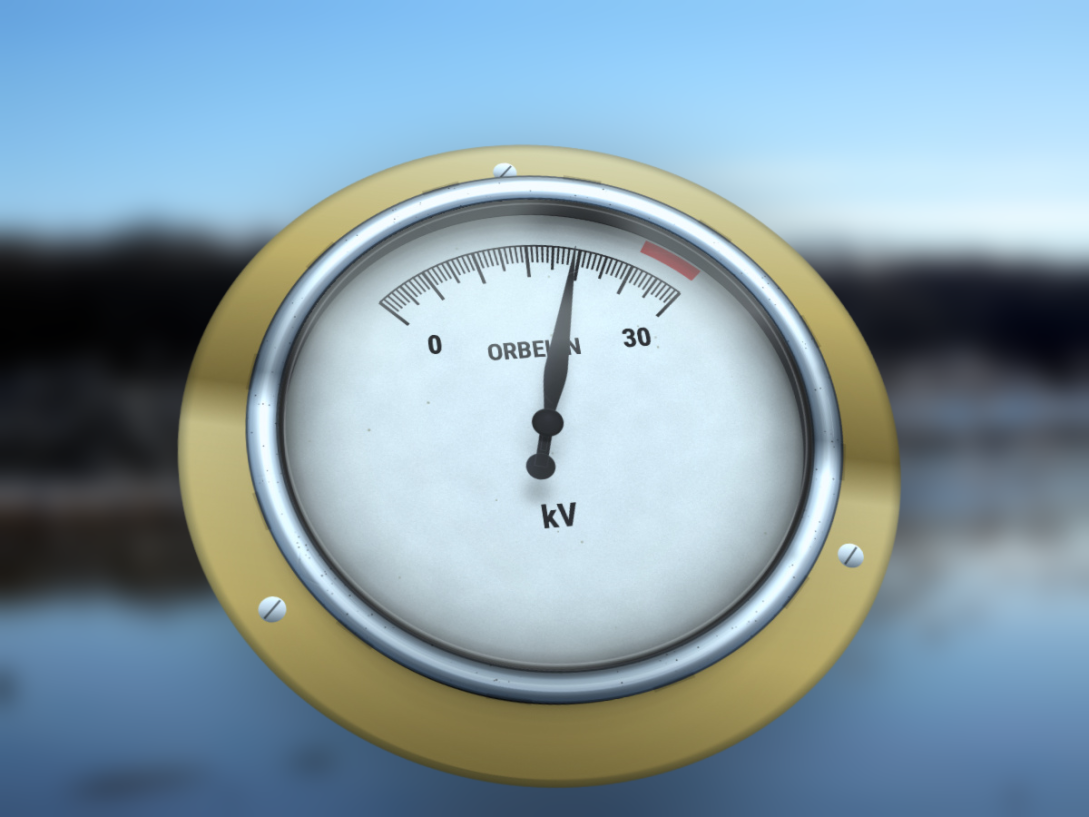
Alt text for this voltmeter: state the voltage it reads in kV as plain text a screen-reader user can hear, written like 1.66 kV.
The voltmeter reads 19.5 kV
